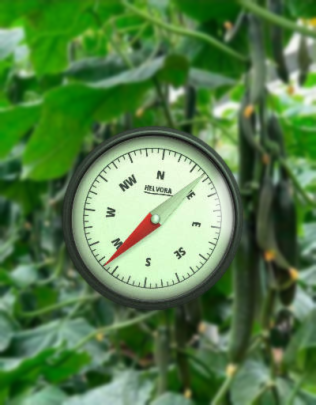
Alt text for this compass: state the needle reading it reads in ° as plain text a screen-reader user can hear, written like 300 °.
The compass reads 220 °
